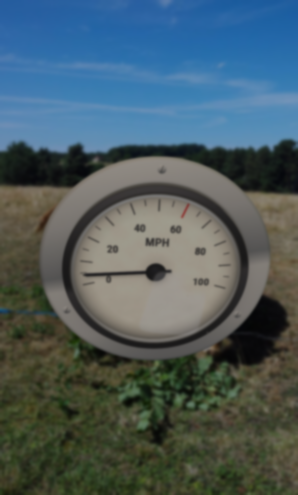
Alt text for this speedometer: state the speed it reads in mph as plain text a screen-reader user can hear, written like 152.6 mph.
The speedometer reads 5 mph
